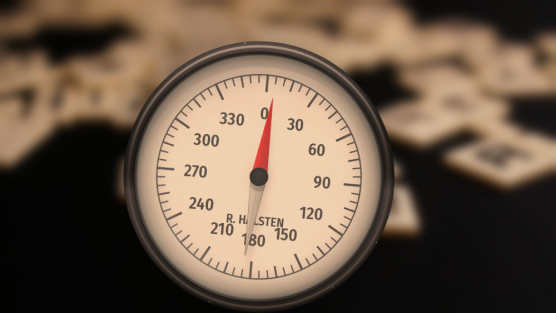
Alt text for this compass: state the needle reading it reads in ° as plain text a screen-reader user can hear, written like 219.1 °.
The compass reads 5 °
